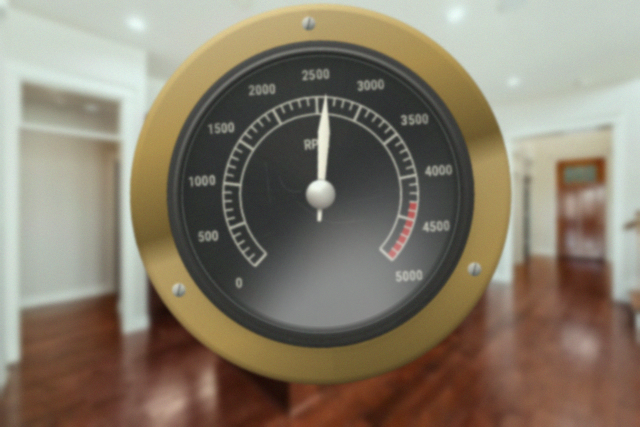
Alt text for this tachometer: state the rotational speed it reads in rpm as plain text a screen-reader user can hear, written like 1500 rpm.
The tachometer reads 2600 rpm
